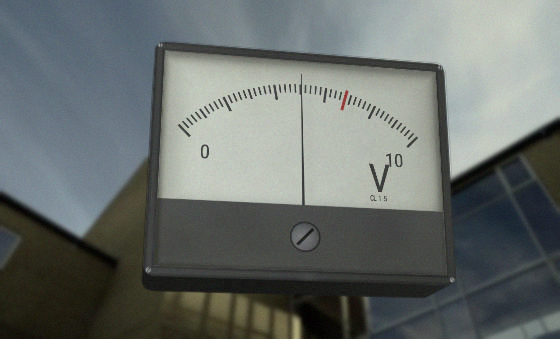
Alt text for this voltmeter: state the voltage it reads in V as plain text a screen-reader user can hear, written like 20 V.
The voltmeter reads 5 V
